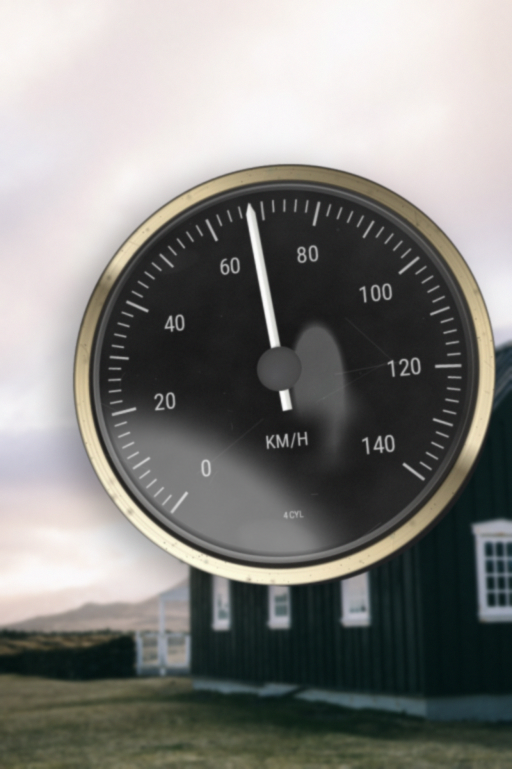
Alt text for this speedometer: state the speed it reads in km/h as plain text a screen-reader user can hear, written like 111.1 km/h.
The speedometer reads 68 km/h
